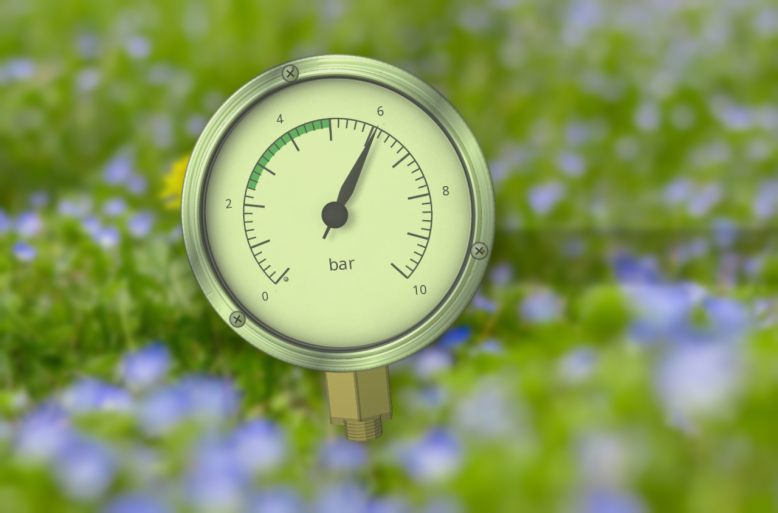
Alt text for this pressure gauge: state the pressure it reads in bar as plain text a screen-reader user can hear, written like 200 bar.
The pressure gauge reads 6.1 bar
